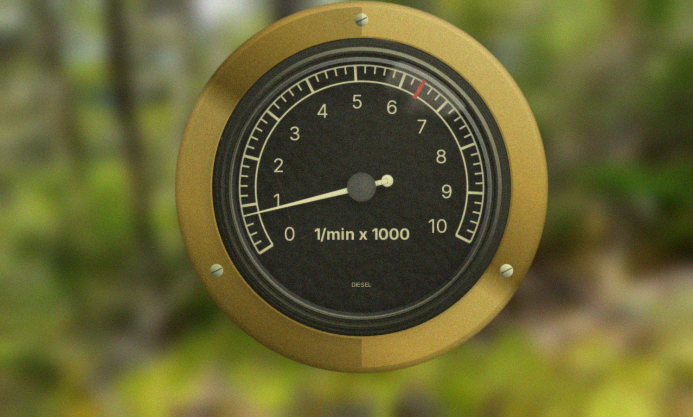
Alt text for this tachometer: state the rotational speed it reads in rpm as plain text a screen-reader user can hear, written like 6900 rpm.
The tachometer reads 800 rpm
